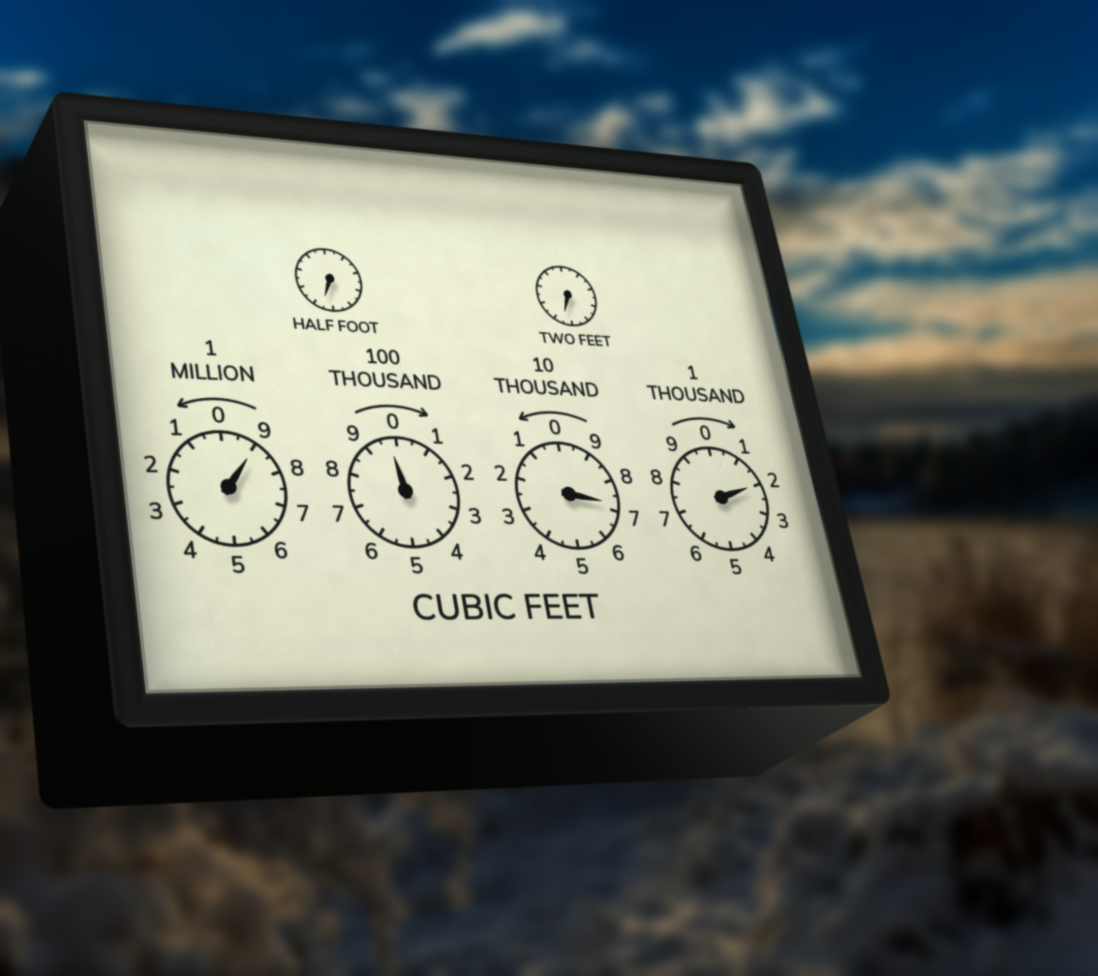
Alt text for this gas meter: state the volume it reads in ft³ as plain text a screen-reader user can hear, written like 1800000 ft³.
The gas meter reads 897200 ft³
